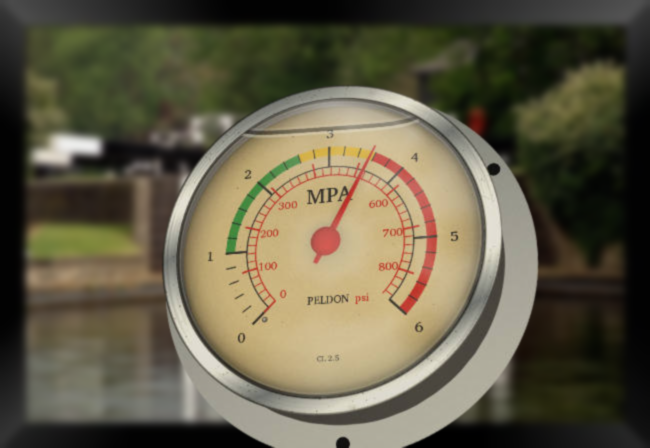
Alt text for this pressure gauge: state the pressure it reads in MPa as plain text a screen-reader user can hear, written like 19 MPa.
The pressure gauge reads 3.6 MPa
